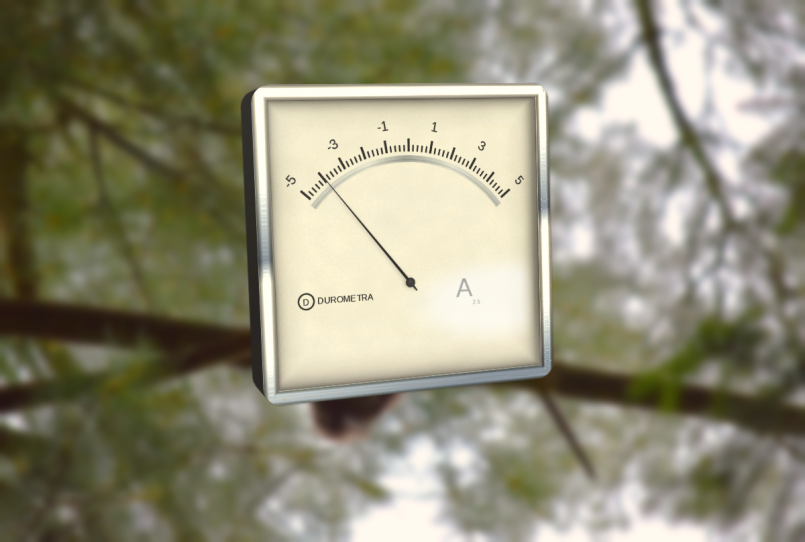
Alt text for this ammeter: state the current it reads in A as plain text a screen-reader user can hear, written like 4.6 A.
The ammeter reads -4 A
